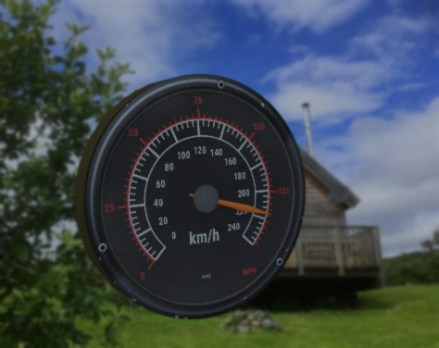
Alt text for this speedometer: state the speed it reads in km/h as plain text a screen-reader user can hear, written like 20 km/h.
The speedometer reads 216 km/h
